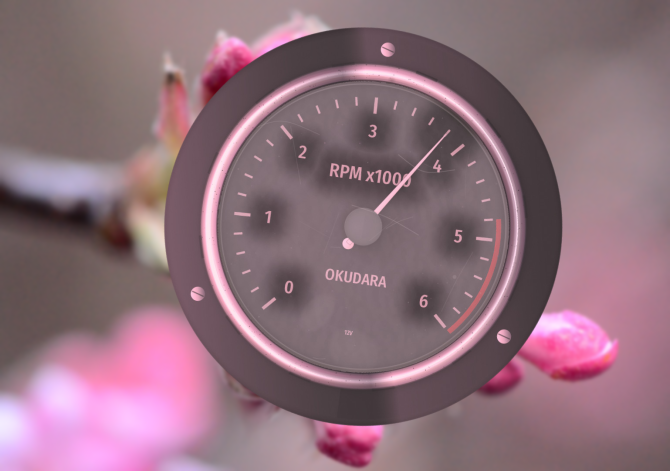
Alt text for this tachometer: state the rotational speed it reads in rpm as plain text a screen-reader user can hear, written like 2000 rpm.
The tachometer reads 3800 rpm
